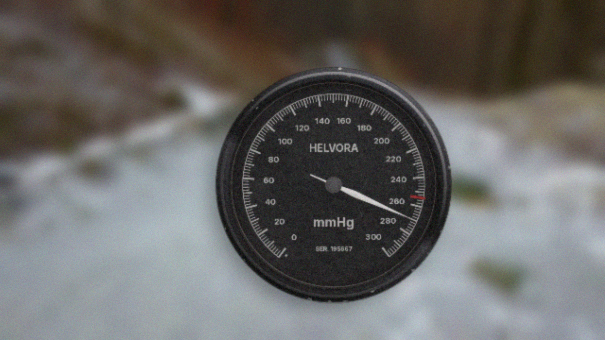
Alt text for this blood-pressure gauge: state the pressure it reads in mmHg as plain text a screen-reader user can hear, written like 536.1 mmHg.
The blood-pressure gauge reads 270 mmHg
